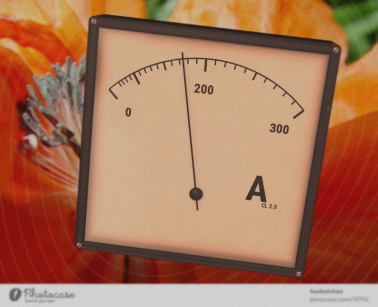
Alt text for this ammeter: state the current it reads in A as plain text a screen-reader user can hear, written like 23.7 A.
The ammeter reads 175 A
